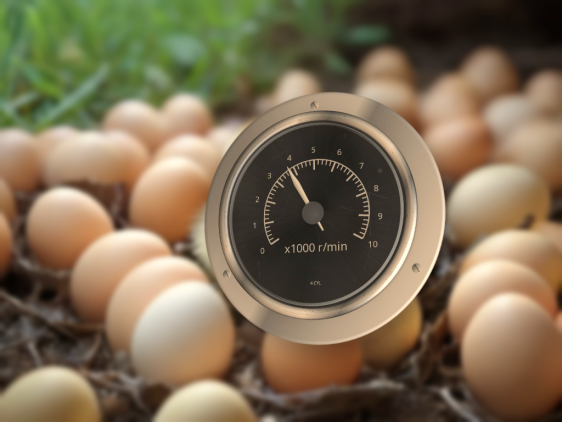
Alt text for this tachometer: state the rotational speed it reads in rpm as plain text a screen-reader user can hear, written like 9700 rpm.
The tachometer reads 3800 rpm
